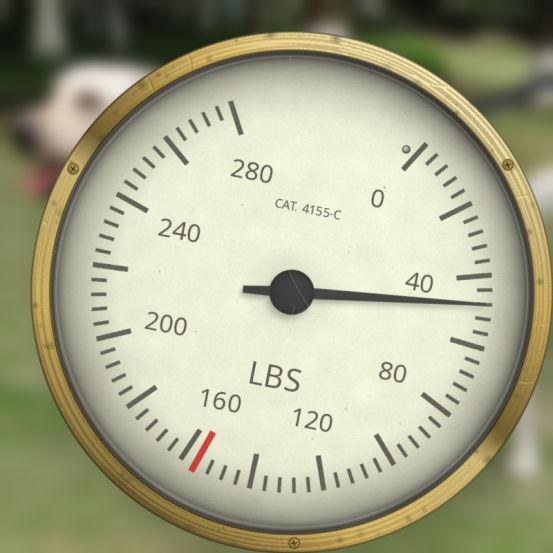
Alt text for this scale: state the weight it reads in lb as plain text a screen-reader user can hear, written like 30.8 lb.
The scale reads 48 lb
